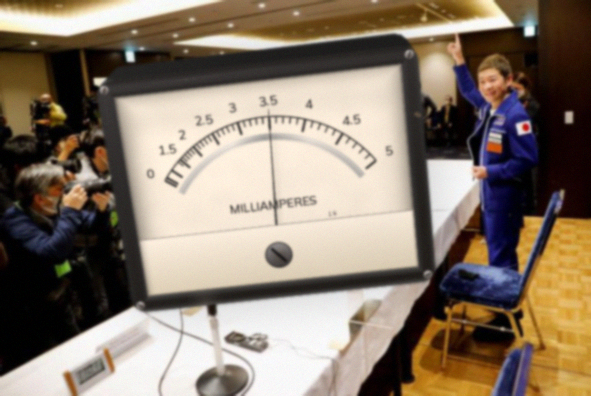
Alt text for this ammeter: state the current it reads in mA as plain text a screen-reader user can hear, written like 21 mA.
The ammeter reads 3.5 mA
